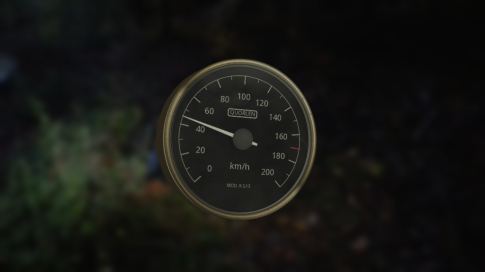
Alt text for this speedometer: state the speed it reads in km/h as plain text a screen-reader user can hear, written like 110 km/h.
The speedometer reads 45 km/h
